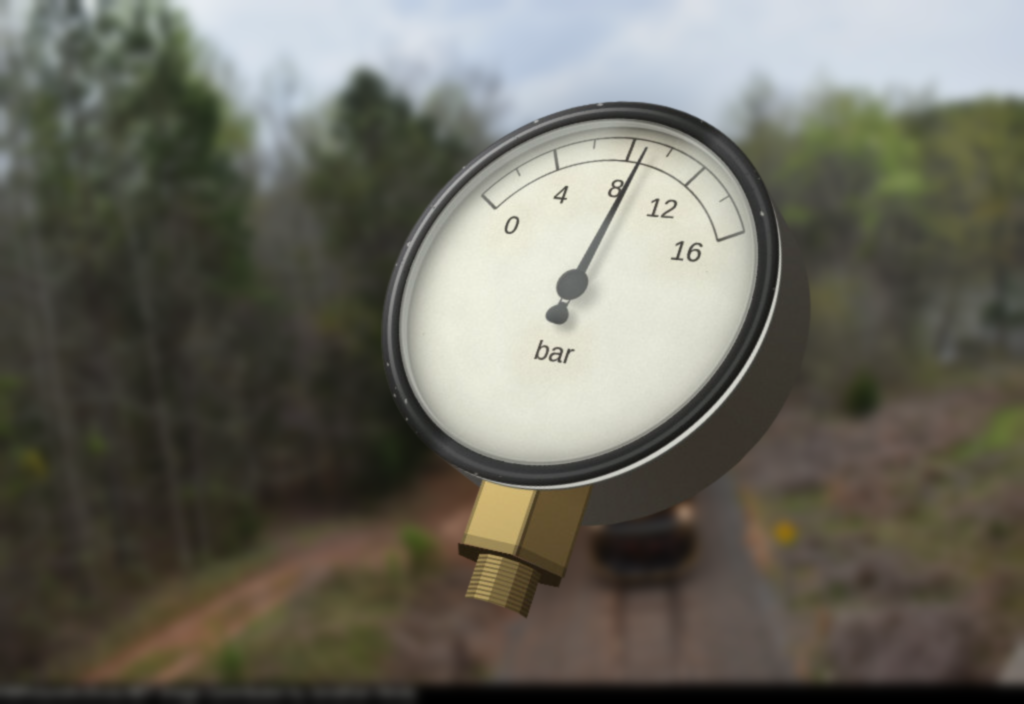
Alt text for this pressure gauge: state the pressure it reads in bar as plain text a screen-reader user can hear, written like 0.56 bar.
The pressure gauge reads 9 bar
